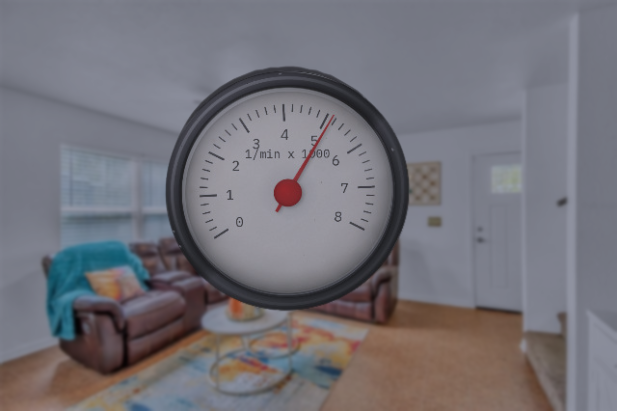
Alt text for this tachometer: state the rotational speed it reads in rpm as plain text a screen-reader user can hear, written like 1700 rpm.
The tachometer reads 5100 rpm
